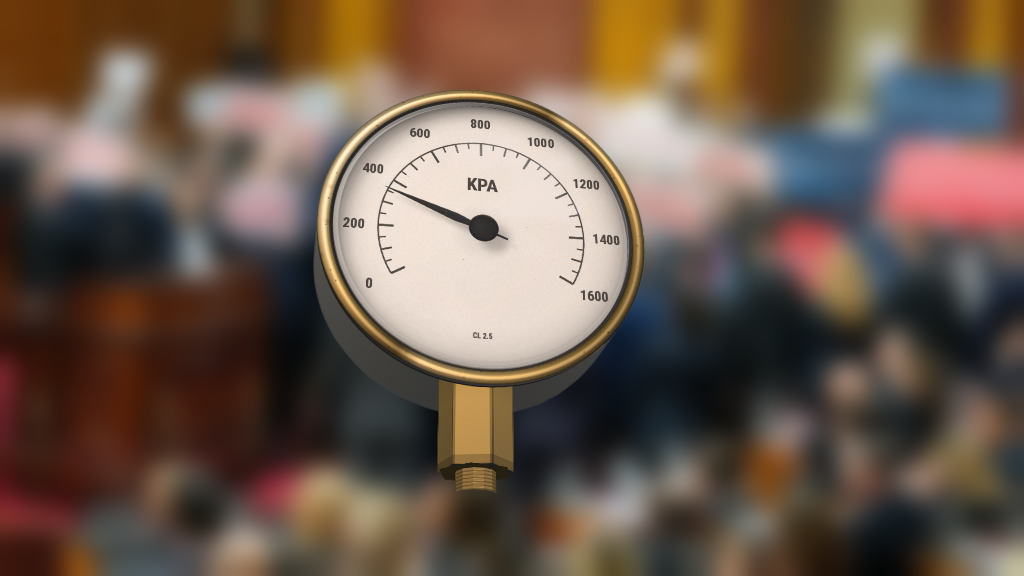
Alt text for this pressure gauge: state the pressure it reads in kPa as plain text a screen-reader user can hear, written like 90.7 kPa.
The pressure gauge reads 350 kPa
